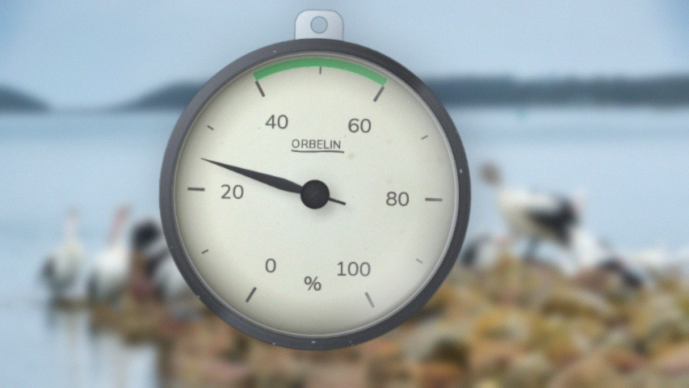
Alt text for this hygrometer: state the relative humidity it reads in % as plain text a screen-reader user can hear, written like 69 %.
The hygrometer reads 25 %
